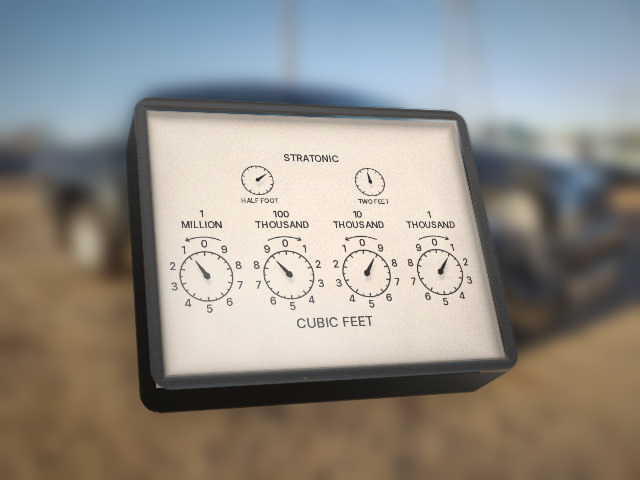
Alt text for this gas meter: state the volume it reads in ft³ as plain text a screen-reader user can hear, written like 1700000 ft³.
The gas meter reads 89100 ft³
